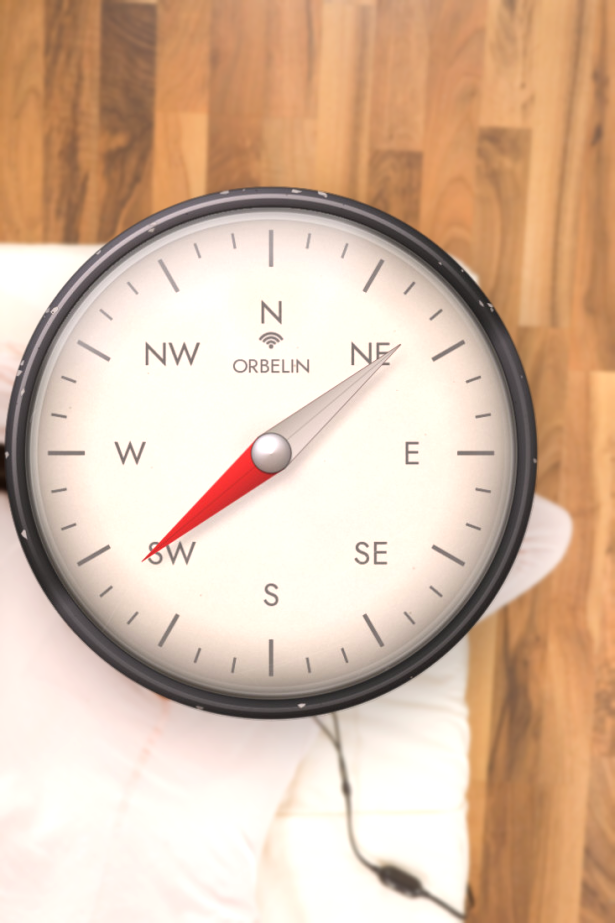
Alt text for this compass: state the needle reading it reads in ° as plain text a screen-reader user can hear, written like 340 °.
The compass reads 230 °
